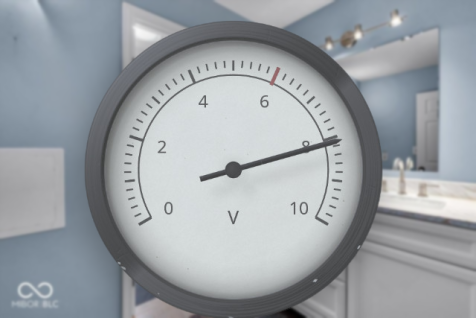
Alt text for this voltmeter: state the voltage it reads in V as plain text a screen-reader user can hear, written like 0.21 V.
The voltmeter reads 8.1 V
